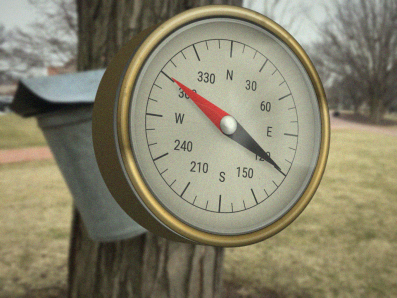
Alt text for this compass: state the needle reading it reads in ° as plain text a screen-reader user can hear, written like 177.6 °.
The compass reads 300 °
